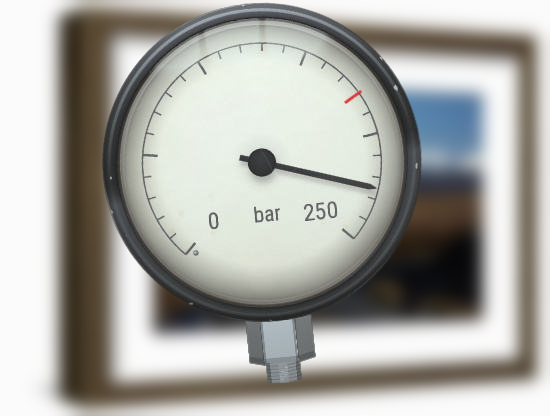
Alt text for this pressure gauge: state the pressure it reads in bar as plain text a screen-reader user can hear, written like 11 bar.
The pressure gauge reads 225 bar
